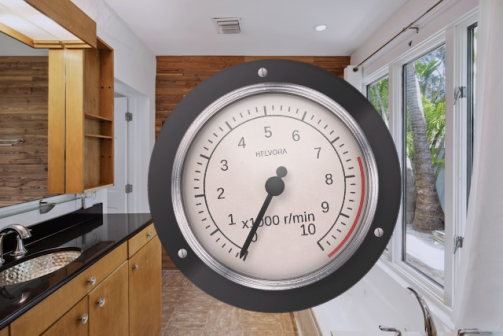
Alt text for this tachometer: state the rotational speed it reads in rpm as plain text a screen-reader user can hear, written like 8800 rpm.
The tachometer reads 100 rpm
